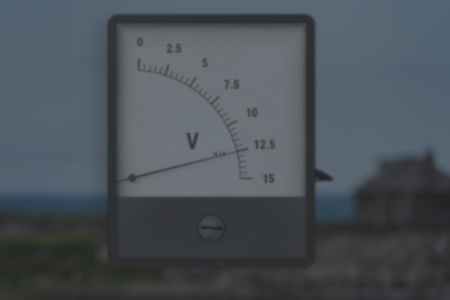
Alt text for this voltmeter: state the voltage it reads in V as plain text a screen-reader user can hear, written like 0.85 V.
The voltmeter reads 12.5 V
